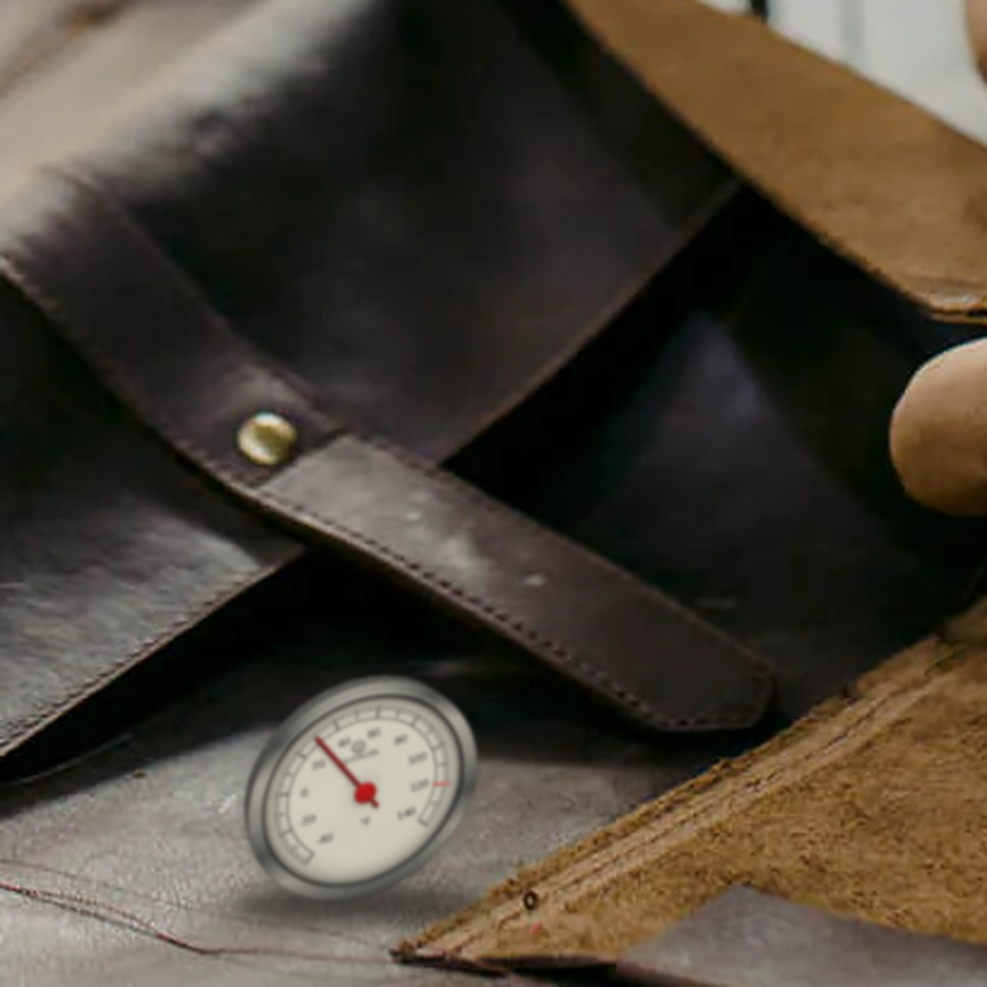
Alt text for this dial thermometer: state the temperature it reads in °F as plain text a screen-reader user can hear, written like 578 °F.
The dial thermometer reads 30 °F
